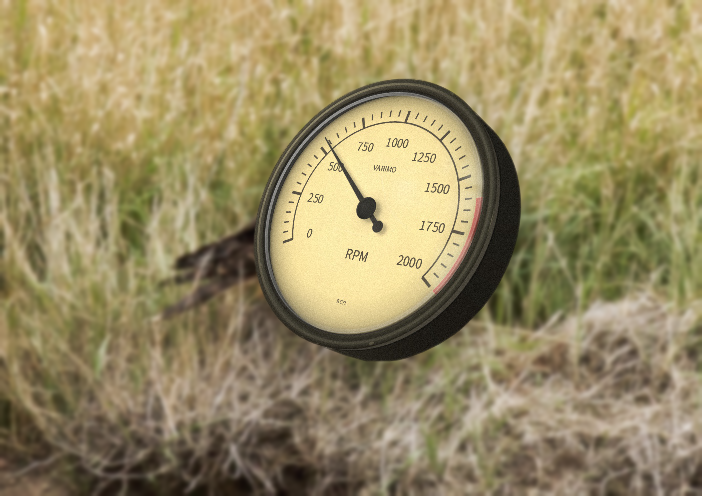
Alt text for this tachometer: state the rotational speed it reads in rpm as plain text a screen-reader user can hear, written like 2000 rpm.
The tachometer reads 550 rpm
